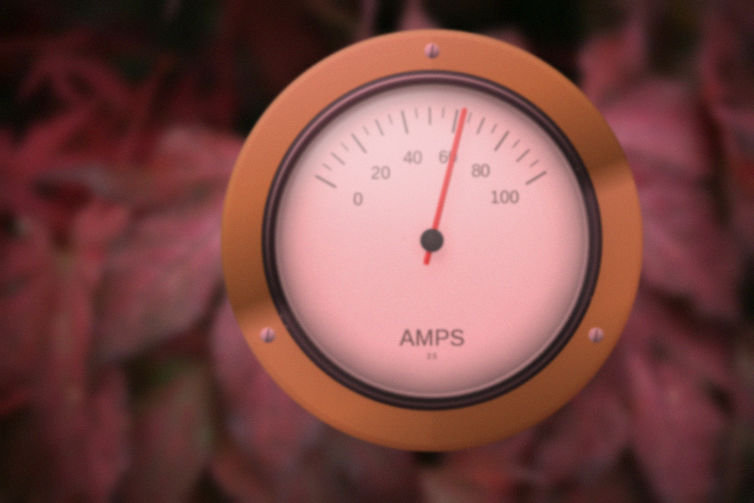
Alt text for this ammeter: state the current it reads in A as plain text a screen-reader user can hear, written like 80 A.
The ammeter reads 62.5 A
